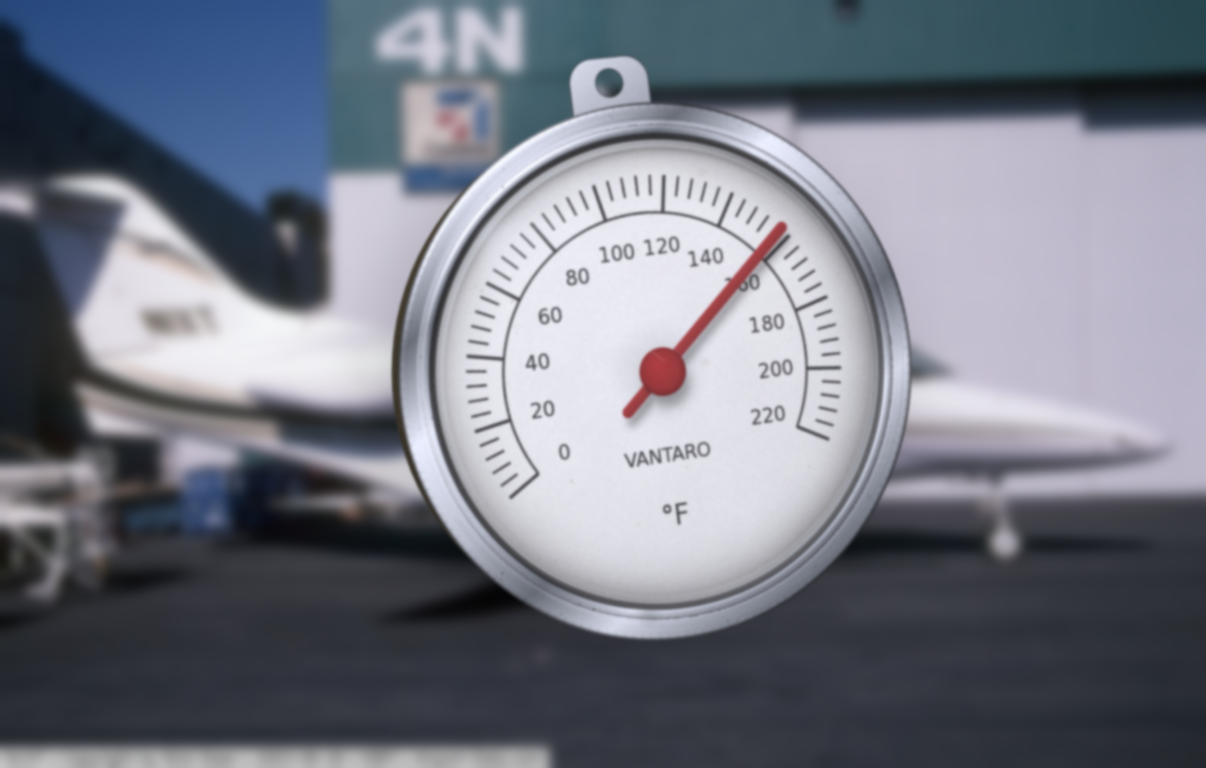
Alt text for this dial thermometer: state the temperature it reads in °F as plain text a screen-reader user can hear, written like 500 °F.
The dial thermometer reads 156 °F
